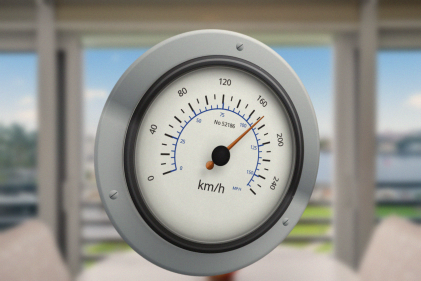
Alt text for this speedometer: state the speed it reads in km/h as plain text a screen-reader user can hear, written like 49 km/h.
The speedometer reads 170 km/h
